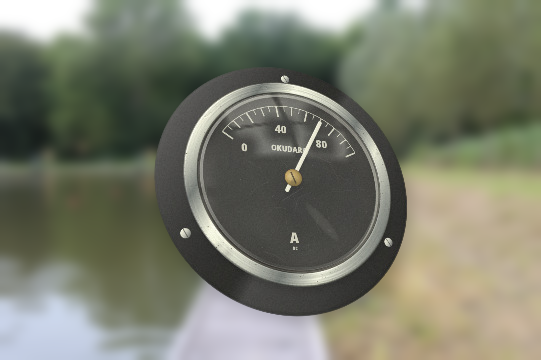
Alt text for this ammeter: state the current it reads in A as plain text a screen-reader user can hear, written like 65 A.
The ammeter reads 70 A
